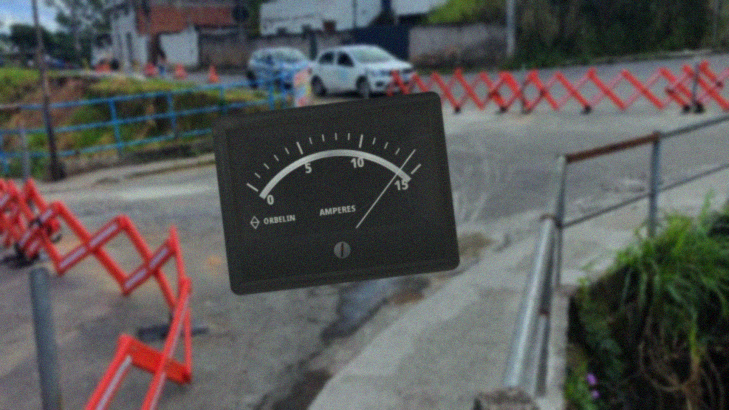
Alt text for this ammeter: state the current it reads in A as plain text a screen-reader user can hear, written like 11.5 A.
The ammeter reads 14 A
